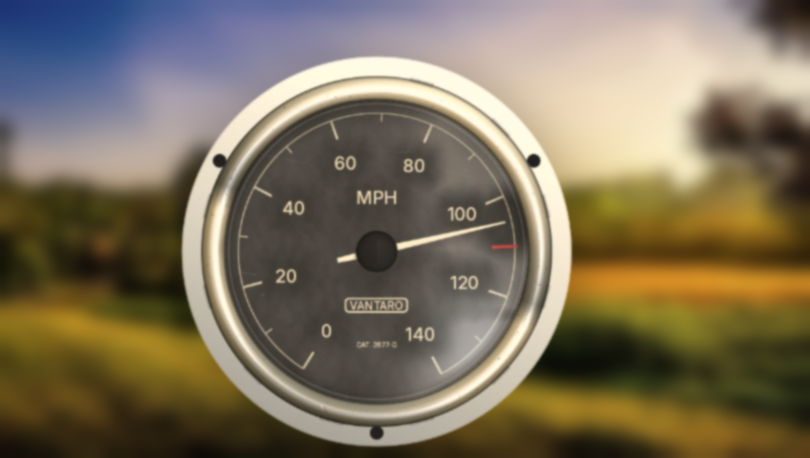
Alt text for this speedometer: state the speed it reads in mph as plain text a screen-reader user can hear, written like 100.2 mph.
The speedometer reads 105 mph
